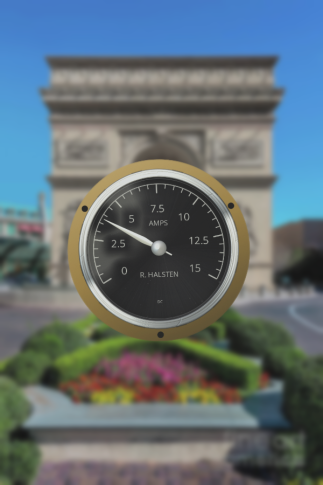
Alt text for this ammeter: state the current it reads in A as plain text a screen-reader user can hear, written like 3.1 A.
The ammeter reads 3.75 A
